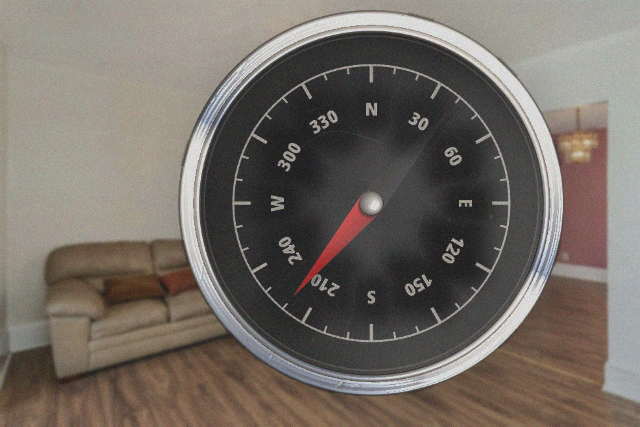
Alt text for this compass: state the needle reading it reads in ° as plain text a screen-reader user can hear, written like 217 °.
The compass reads 220 °
